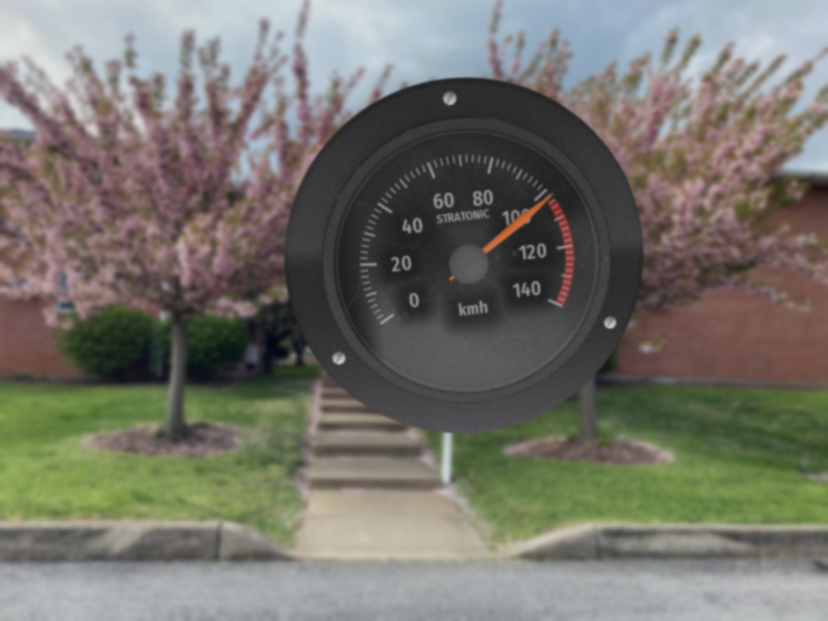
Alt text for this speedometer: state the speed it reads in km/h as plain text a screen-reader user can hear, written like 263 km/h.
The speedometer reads 102 km/h
